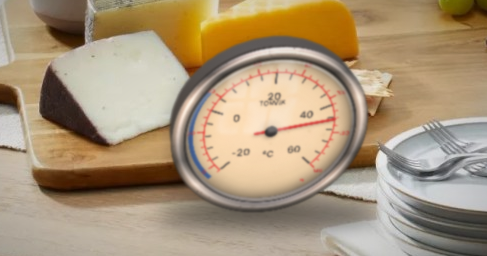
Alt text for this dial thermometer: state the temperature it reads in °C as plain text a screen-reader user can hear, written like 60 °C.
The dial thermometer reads 44 °C
